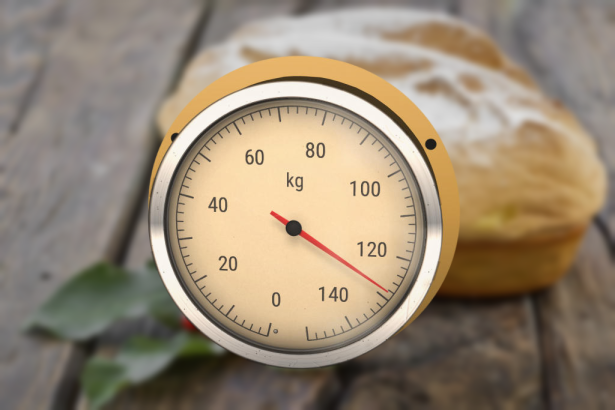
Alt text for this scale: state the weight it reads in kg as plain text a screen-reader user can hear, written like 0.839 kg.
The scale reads 128 kg
